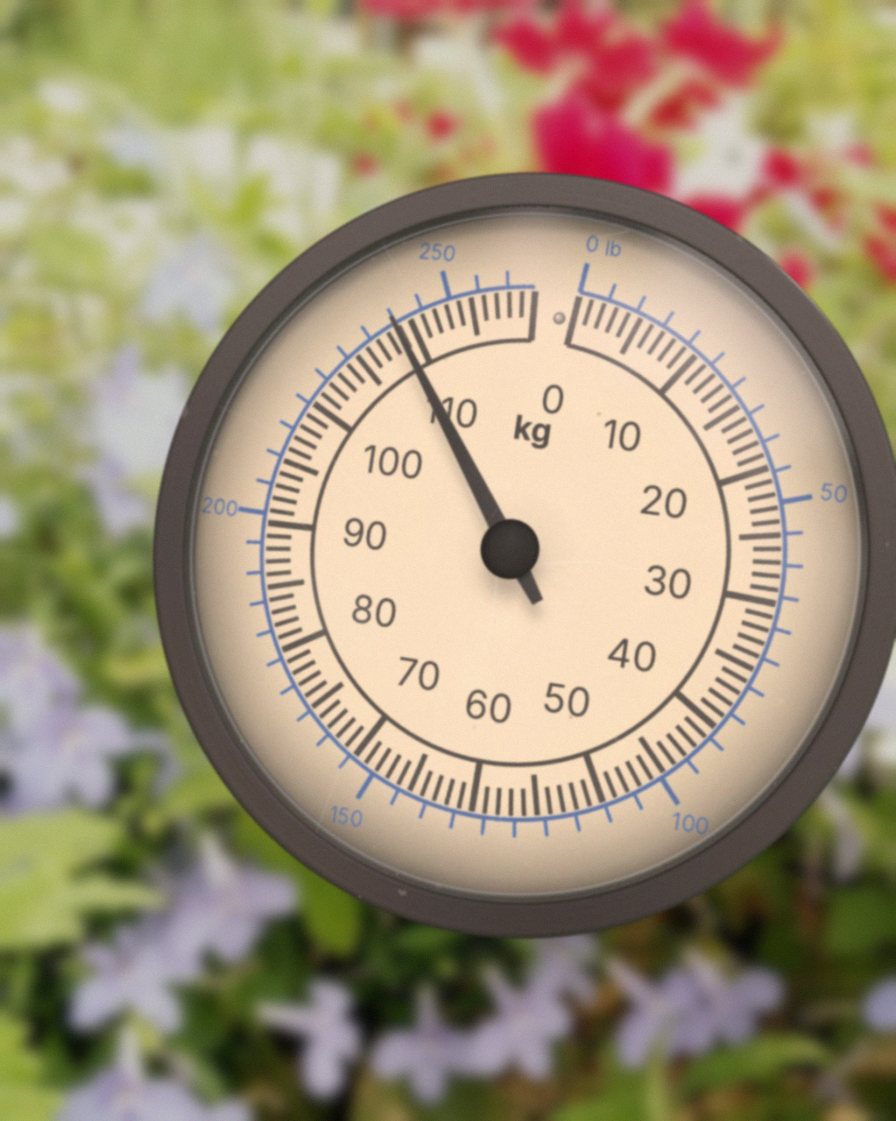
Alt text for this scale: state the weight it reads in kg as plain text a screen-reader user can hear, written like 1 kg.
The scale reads 109 kg
